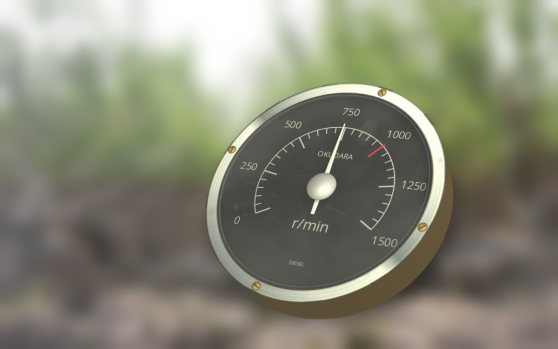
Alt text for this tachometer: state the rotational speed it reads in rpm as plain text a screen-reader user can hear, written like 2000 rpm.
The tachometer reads 750 rpm
